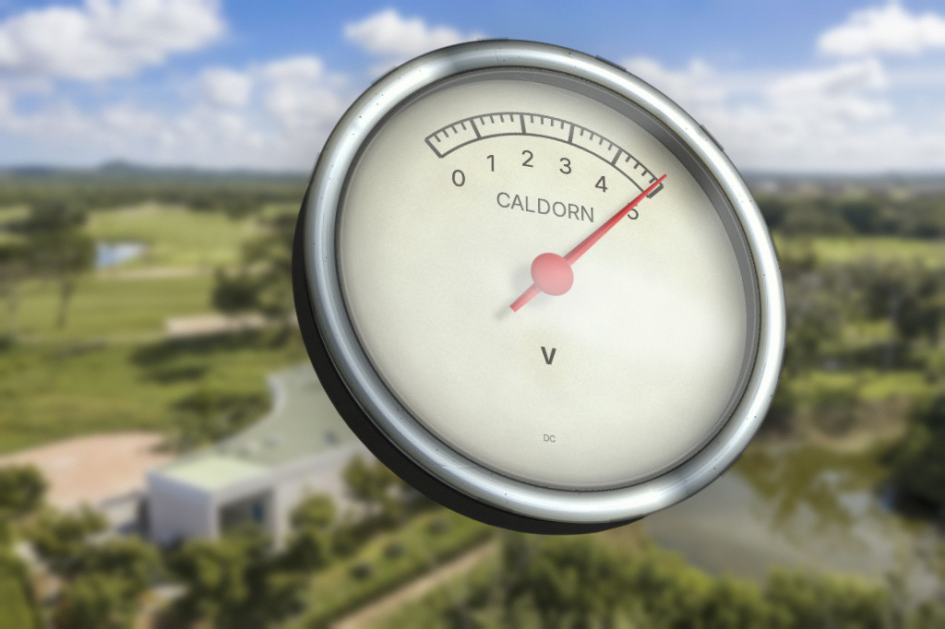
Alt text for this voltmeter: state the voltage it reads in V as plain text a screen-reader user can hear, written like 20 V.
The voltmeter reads 4.9 V
